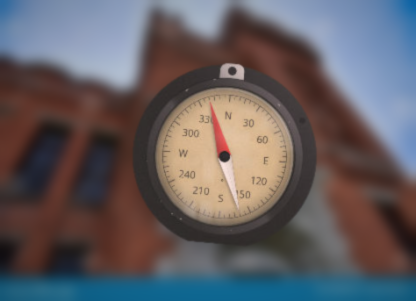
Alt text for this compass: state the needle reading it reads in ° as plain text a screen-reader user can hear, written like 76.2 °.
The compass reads 340 °
